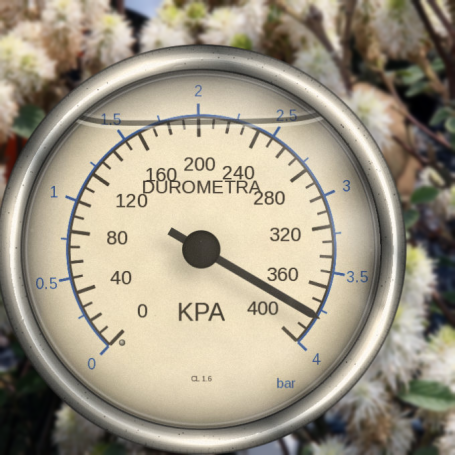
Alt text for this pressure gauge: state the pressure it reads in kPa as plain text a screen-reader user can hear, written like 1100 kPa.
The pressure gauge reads 380 kPa
